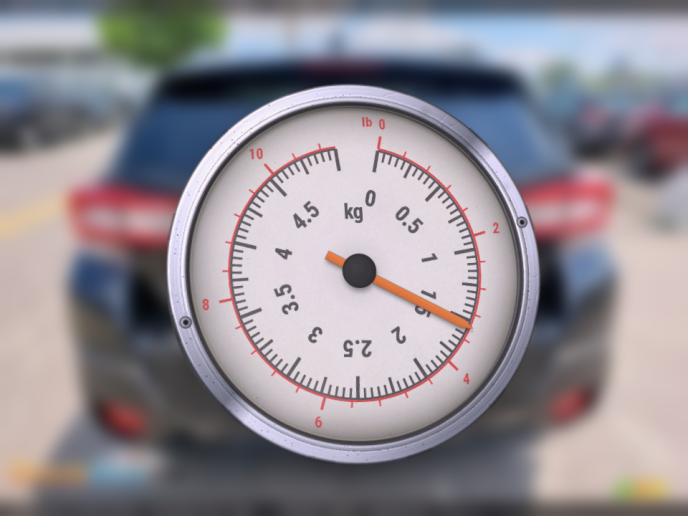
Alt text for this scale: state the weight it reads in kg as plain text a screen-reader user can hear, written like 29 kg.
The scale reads 1.55 kg
